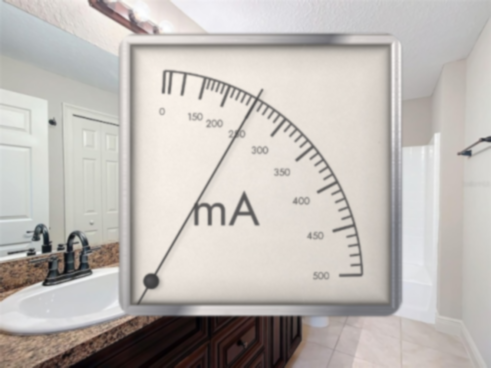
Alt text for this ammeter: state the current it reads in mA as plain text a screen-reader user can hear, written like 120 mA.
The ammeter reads 250 mA
